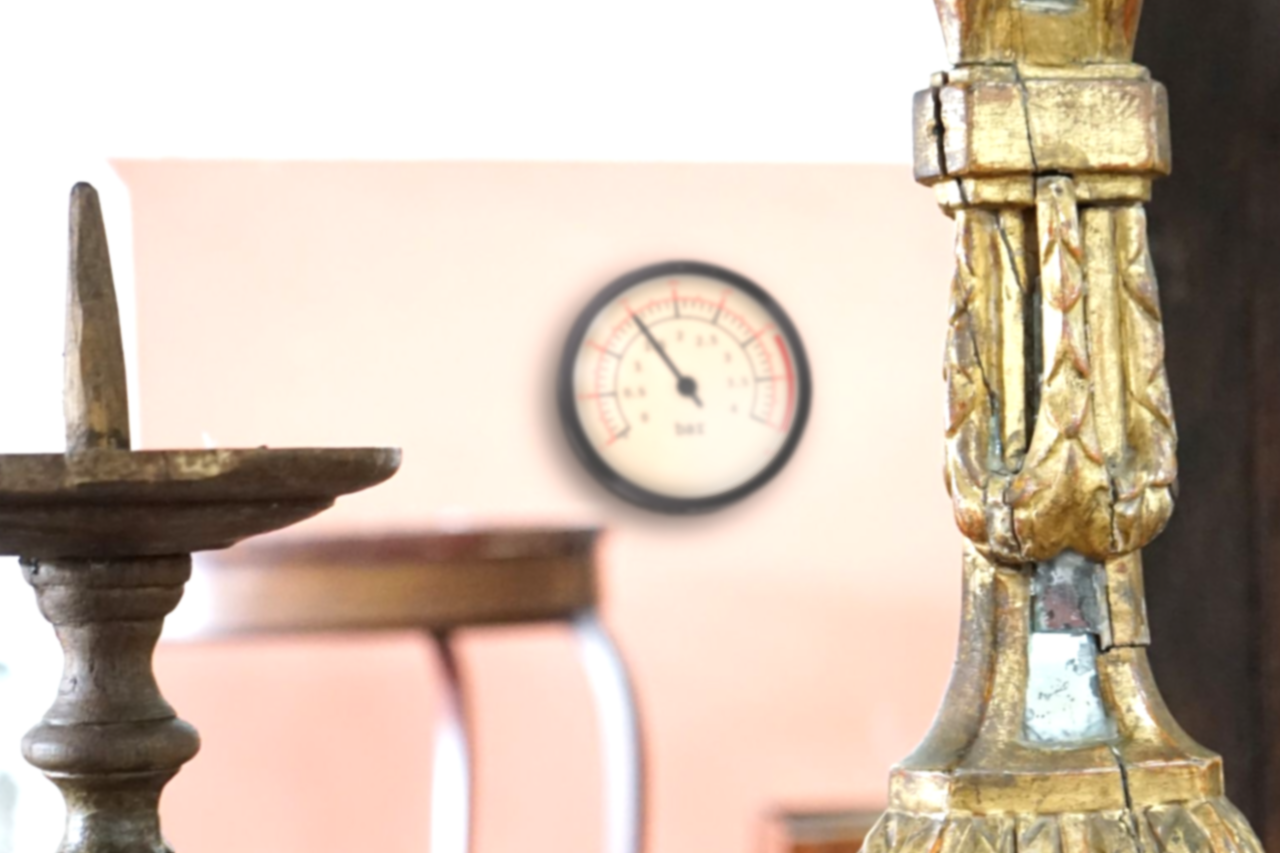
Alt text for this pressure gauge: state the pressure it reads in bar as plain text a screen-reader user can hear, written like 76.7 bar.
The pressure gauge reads 1.5 bar
